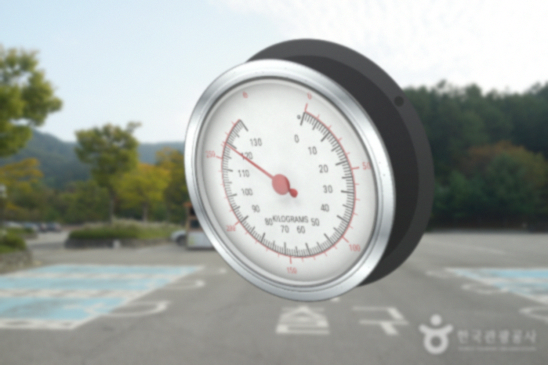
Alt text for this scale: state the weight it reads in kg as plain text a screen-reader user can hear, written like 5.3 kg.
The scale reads 120 kg
